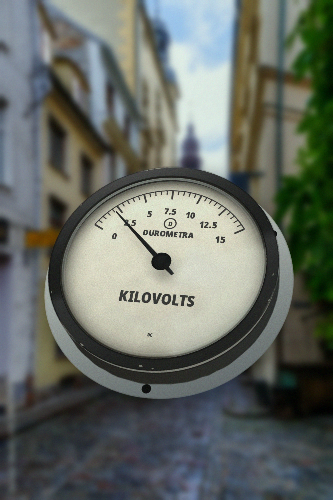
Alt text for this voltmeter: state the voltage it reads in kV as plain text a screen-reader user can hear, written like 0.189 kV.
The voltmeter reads 2 kV
